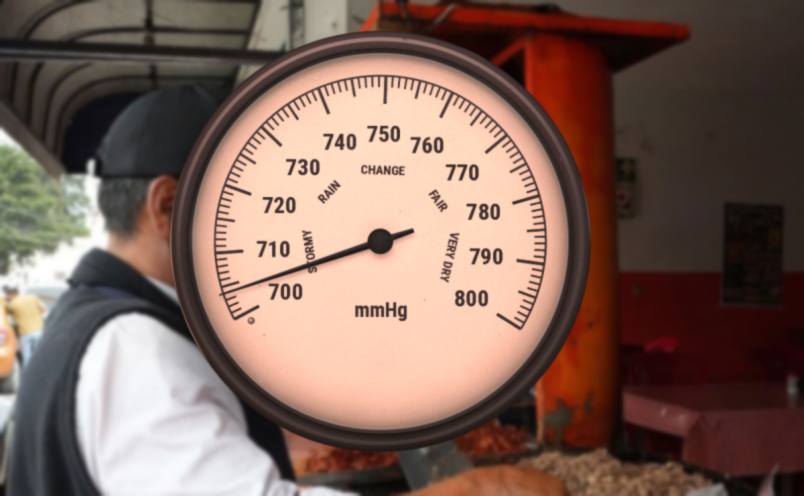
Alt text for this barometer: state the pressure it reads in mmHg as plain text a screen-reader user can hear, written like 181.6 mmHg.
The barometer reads 704 mmHg
